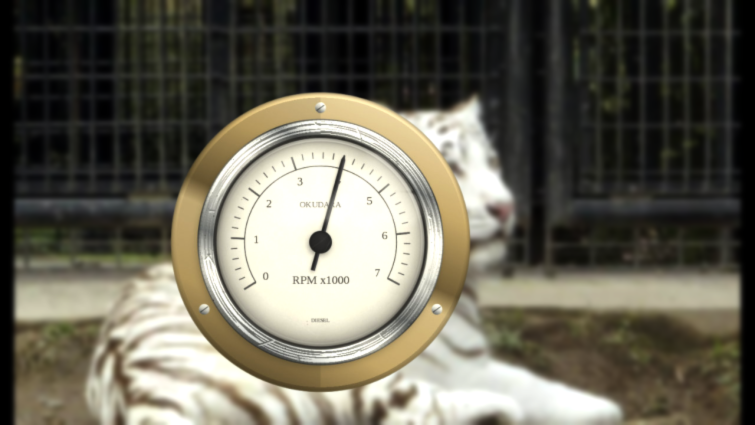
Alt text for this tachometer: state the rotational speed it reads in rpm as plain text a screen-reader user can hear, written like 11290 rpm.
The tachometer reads 4000 rpm
